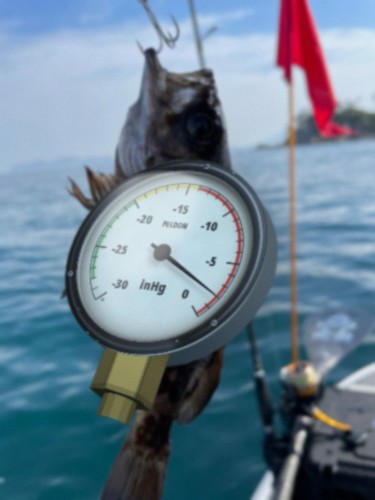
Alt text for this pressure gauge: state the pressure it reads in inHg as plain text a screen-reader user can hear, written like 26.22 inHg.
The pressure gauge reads -2 inHg
